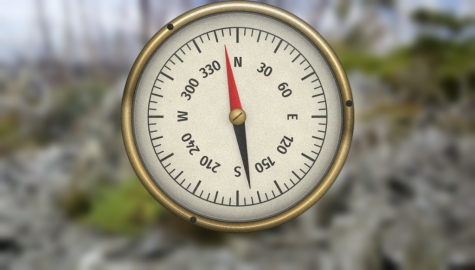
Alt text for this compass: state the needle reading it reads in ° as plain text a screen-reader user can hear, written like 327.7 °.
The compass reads 350 °
